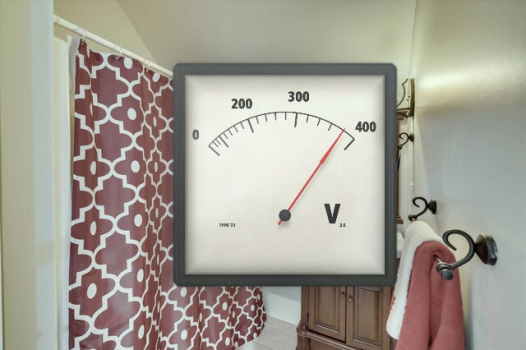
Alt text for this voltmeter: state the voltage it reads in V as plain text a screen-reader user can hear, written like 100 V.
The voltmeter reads 380 V
